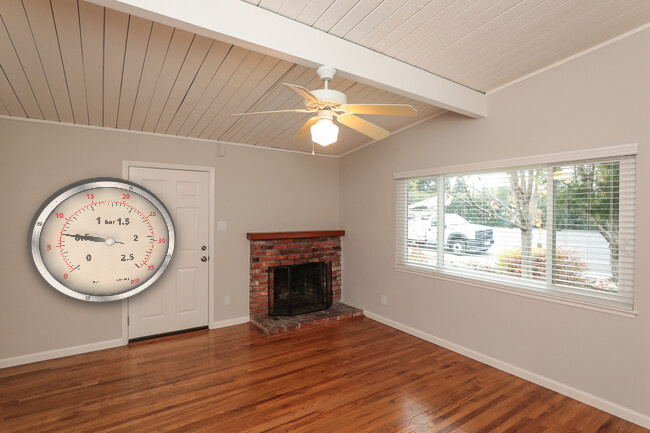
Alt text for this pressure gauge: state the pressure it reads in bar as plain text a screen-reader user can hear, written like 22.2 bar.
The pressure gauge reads 0.5 bar
